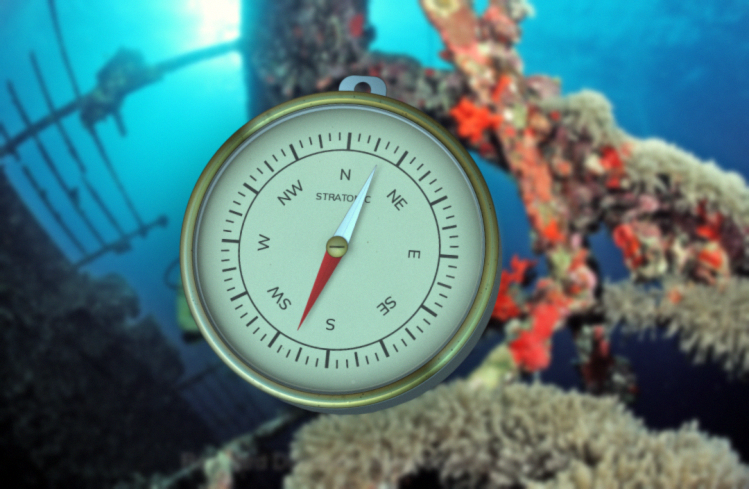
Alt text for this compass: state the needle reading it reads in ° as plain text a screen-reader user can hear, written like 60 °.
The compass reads 200 °
